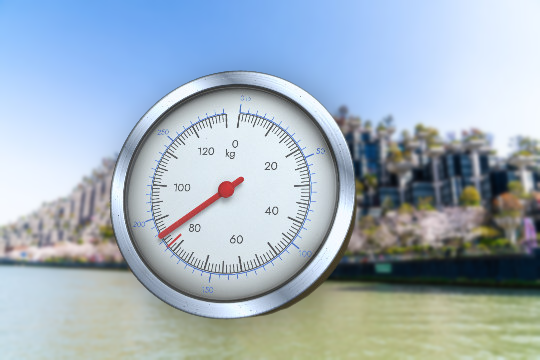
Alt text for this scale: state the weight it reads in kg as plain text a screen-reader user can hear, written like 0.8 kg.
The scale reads 85 kg
